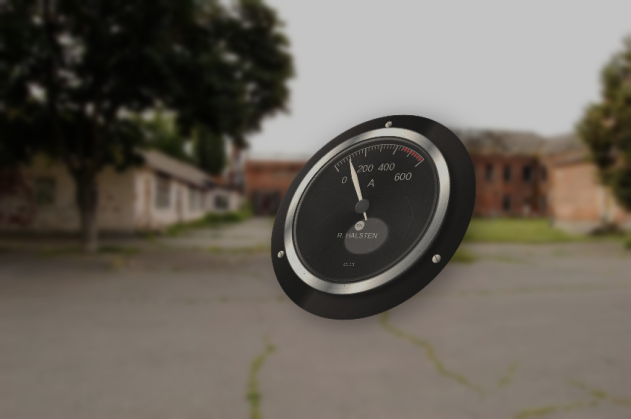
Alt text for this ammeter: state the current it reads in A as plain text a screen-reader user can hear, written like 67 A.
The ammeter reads 100 A
